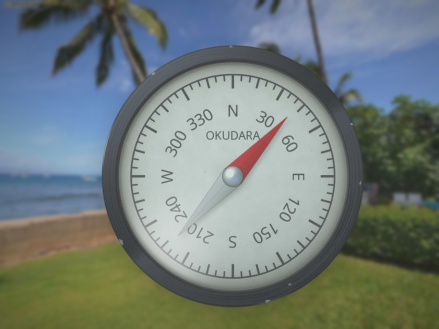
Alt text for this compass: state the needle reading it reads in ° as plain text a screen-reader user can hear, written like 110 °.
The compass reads 42.5 °
